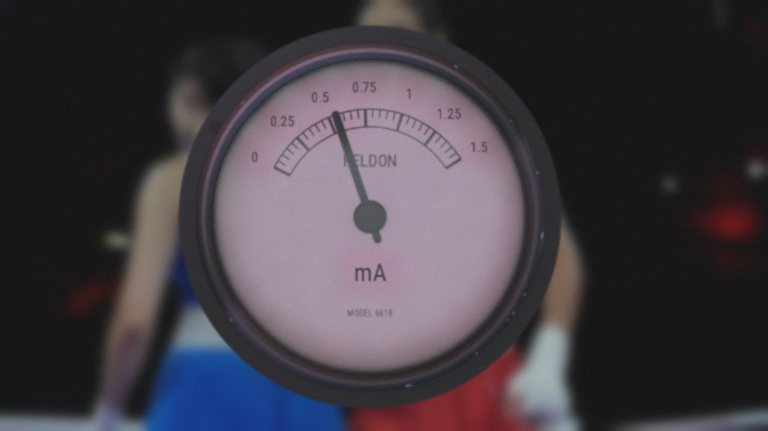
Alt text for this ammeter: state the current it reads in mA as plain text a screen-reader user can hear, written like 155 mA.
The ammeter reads 0.55 mA
